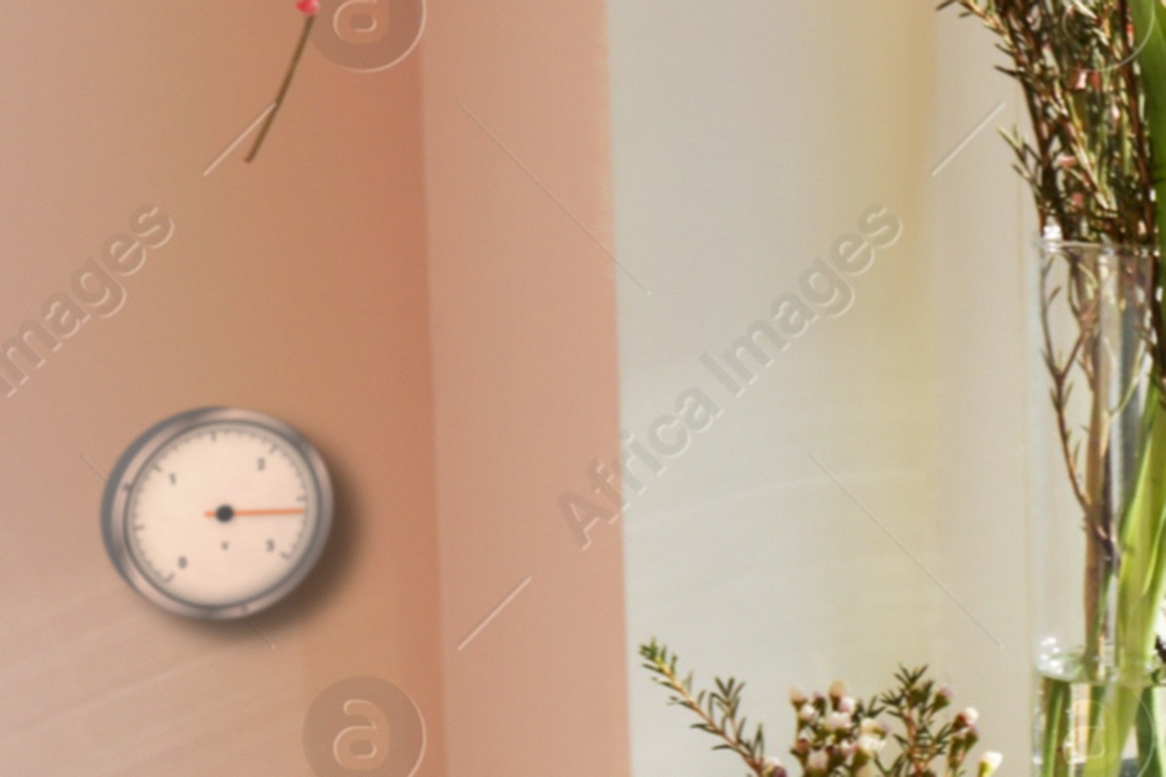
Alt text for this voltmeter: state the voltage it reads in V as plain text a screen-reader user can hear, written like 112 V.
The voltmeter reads 2.6 V
